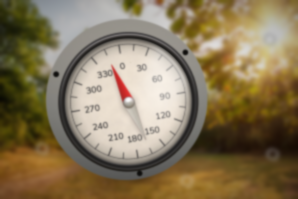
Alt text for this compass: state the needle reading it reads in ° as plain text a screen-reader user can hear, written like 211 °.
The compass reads 345 °
